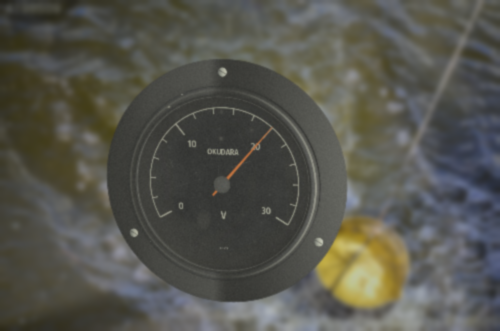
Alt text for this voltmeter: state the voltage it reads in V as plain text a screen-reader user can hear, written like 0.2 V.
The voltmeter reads 20 V
